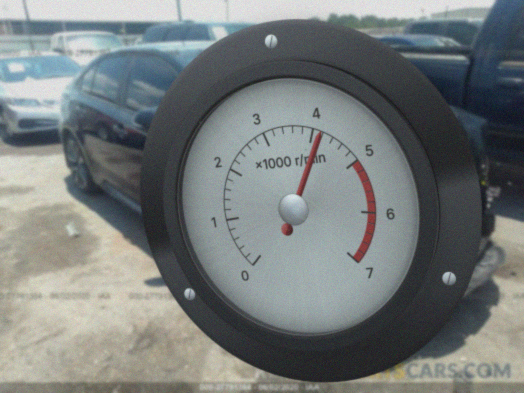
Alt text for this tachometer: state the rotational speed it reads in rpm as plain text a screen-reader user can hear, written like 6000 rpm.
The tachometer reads 4200 rpm
